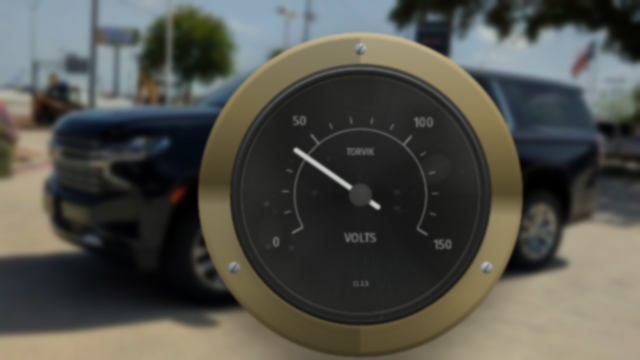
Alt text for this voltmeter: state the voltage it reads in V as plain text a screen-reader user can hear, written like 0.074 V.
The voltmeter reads 40 V
